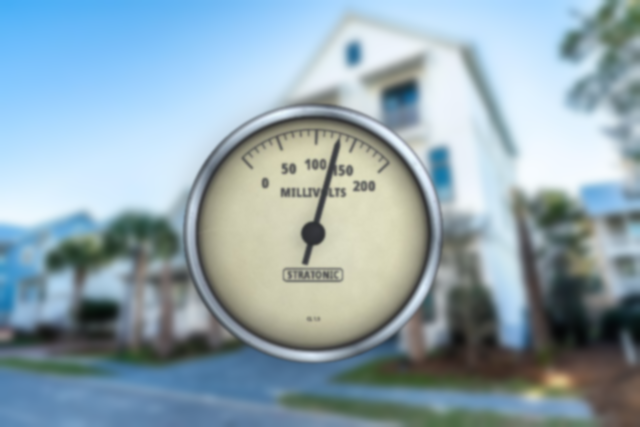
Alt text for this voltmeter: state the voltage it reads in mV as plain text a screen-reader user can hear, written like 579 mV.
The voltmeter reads 130 mV
